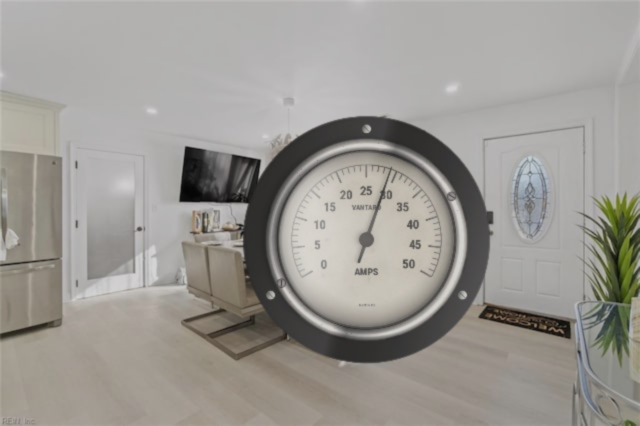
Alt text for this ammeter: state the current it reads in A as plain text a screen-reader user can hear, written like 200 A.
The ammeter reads 29 A
